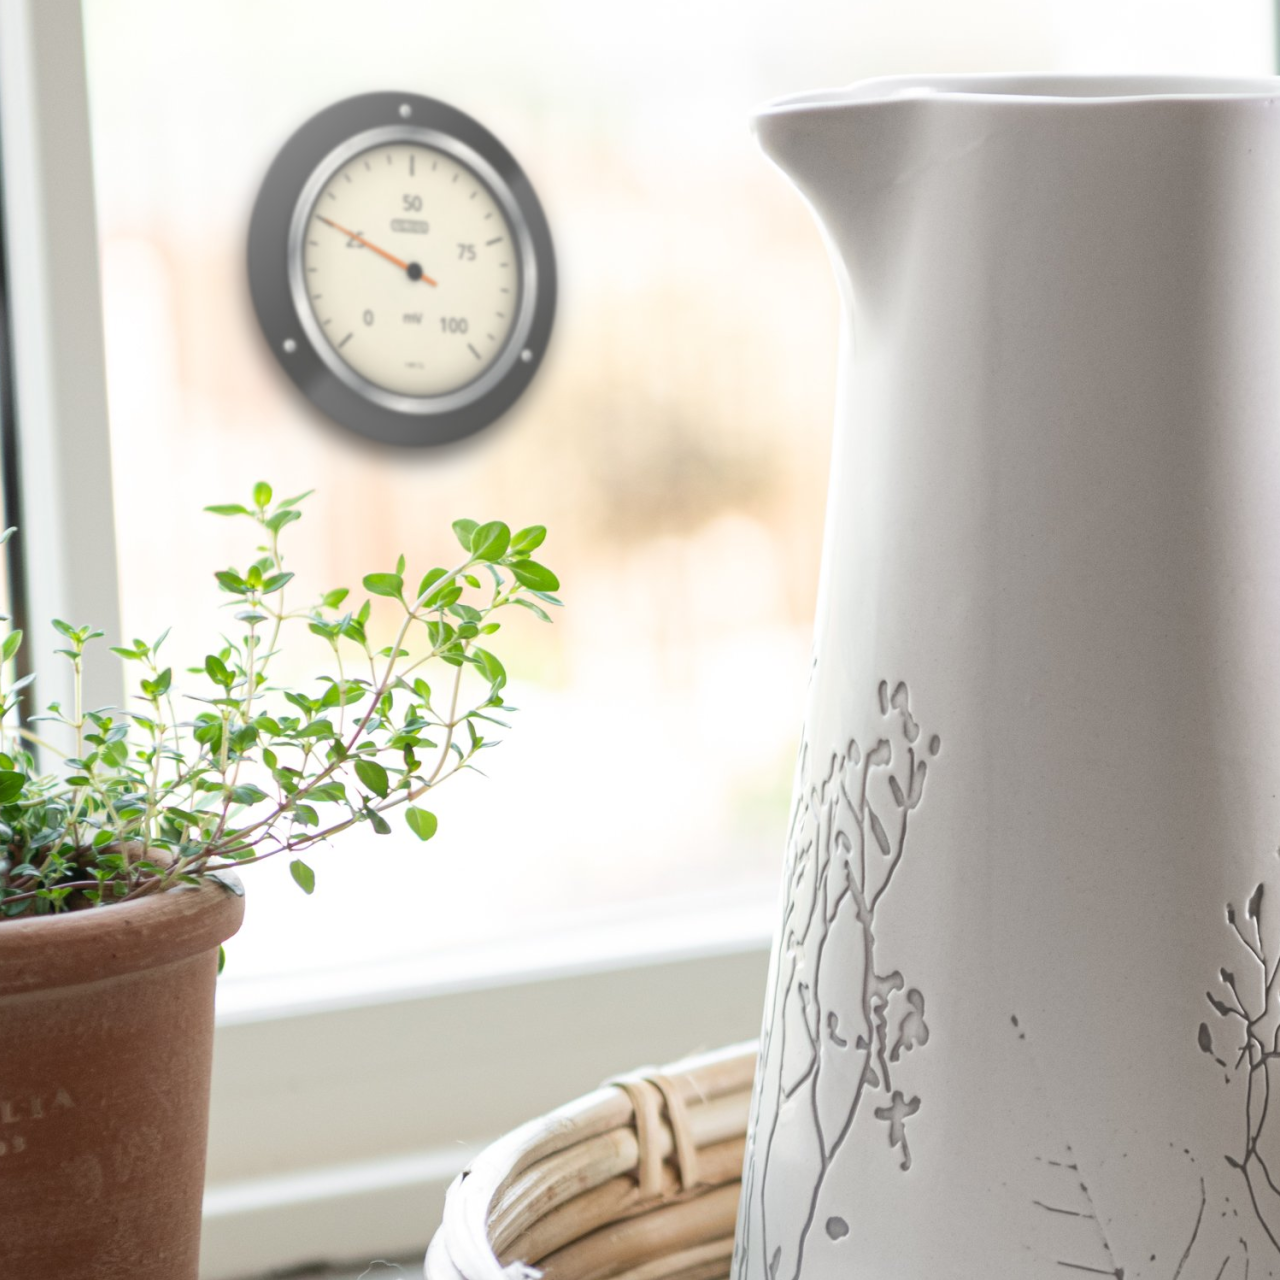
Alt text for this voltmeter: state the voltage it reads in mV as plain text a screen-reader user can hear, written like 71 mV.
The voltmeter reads 25 mV
